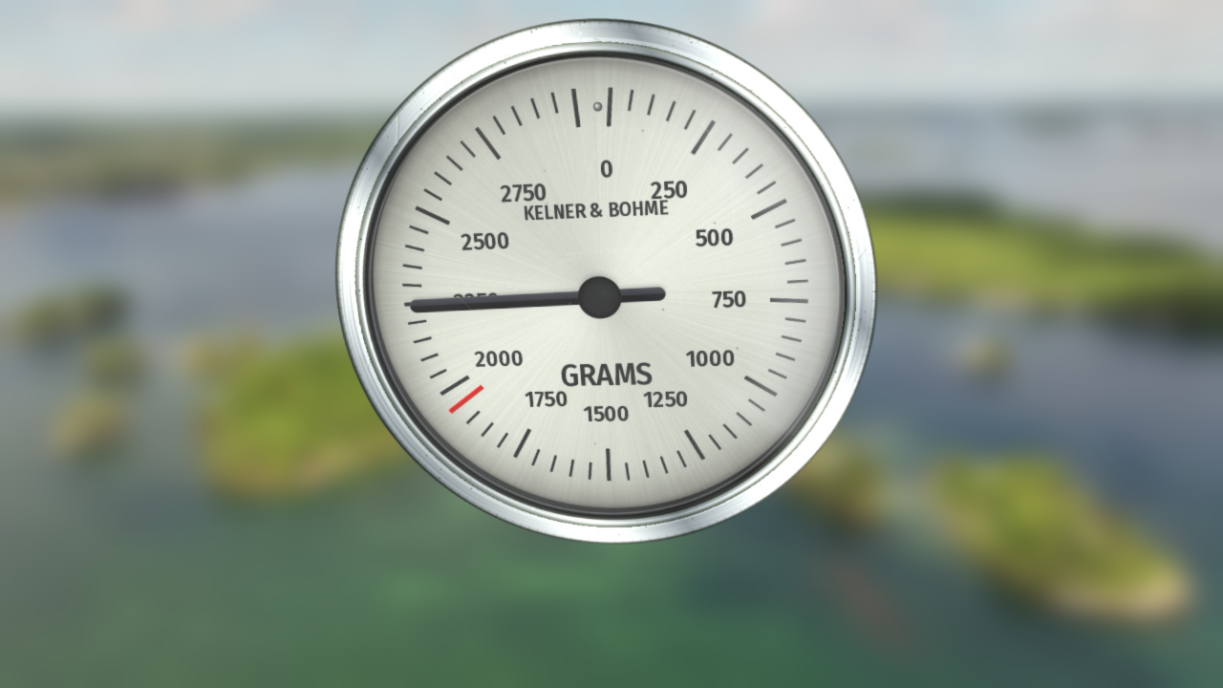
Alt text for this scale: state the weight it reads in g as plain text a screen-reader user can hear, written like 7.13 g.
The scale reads 2250 g
